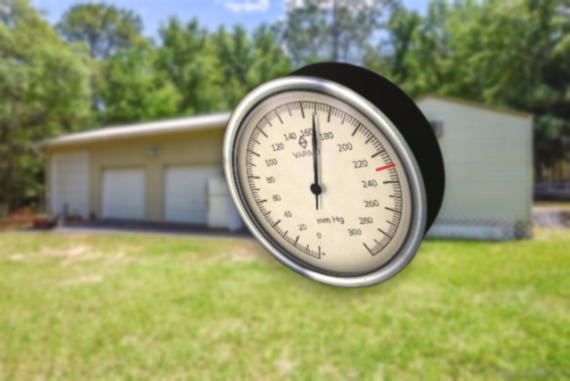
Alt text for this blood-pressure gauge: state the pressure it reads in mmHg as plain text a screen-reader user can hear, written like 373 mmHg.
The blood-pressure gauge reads 170 mmHg
